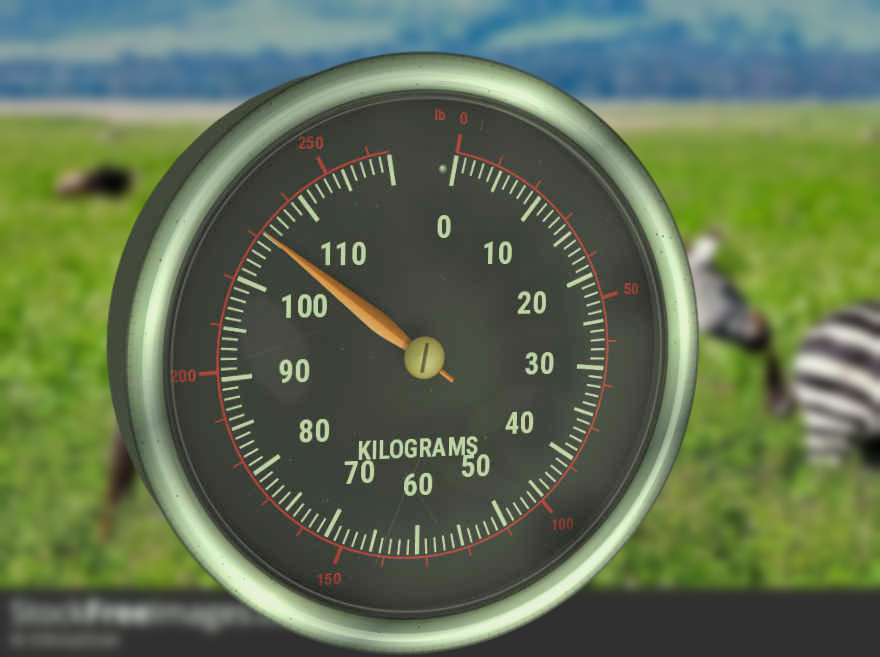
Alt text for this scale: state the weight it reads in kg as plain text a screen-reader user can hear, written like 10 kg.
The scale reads 105 kg
